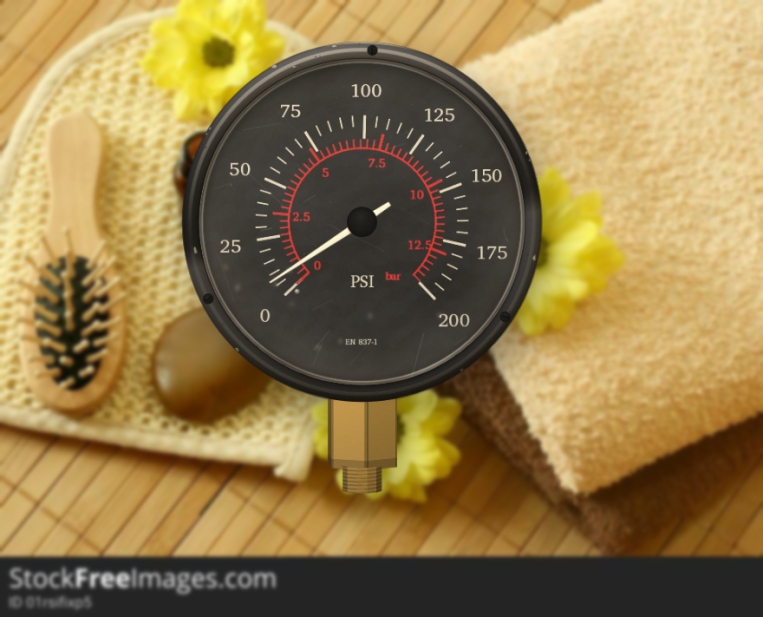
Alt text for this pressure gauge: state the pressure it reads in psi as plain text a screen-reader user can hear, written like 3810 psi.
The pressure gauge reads 7.5 psi
